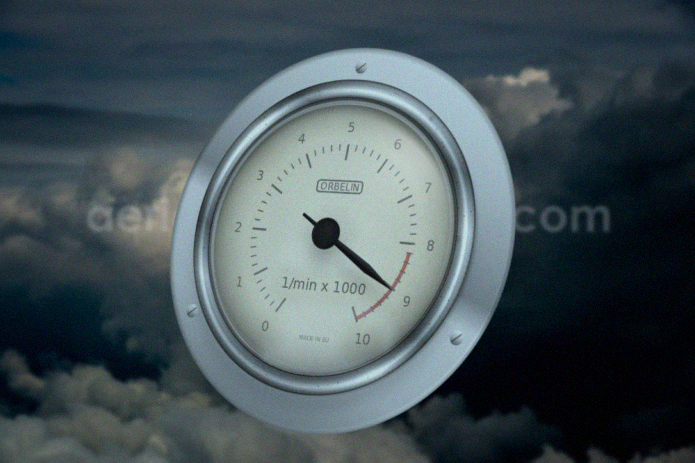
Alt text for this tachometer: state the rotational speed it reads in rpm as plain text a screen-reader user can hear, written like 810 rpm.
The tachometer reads 9000 rpm
